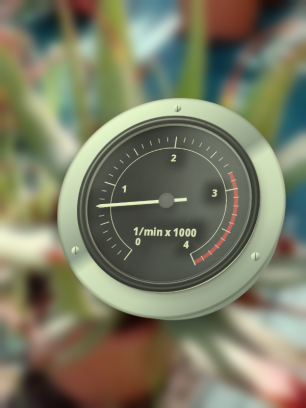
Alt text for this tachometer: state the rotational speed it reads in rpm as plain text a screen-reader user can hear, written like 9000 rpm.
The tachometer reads 700 rpm
